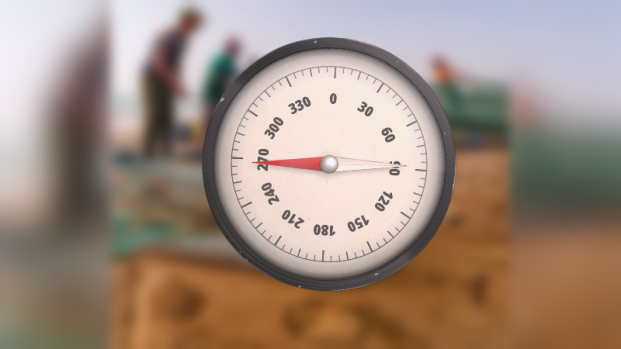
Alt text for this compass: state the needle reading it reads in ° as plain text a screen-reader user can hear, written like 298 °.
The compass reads 267.5 °
